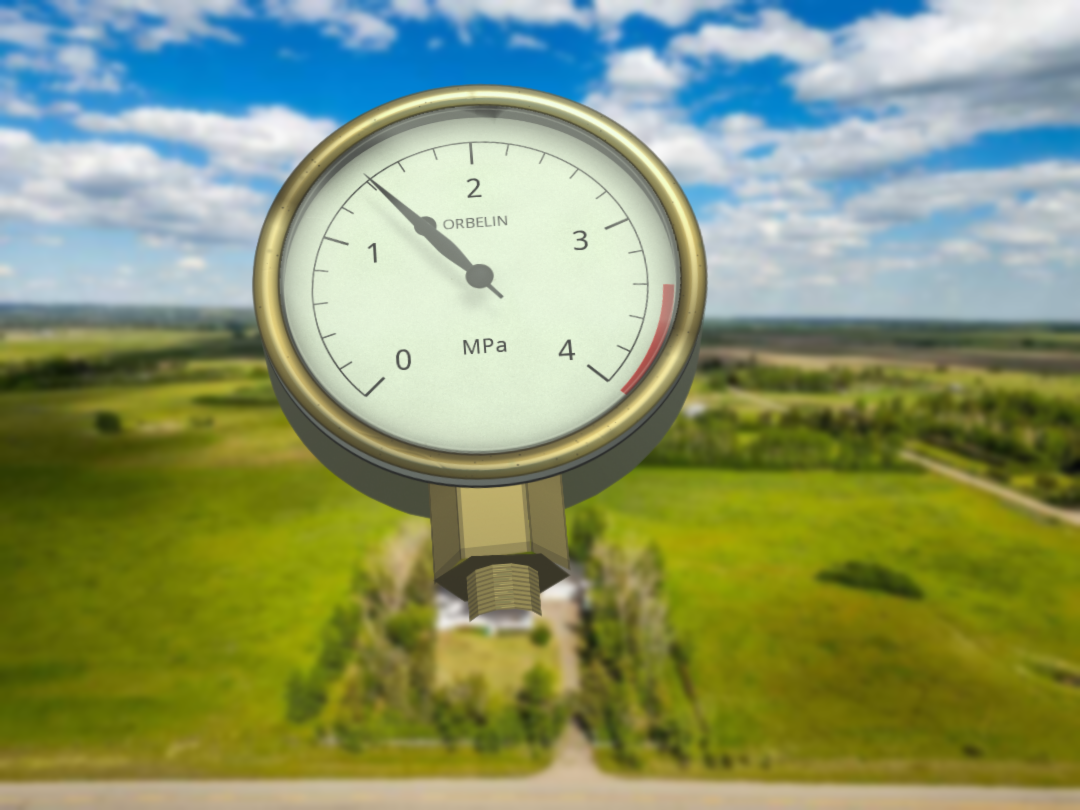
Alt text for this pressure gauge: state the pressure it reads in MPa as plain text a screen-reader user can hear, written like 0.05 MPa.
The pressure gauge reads 1.4 MPa
